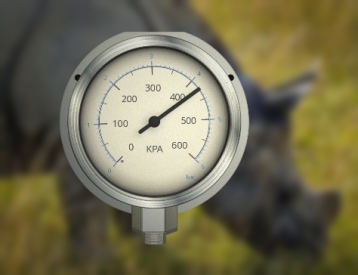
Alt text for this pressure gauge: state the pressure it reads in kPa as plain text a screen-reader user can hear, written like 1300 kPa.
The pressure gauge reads 425 kPa
